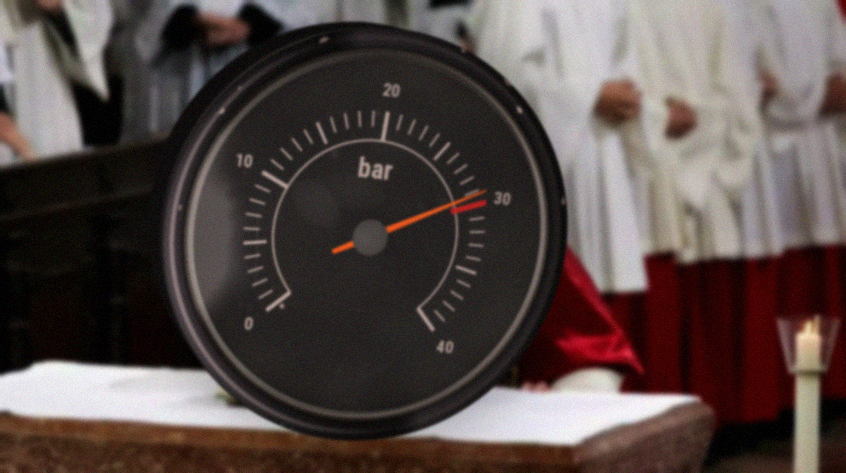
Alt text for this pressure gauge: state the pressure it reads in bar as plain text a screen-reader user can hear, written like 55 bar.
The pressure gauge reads 29 bar
